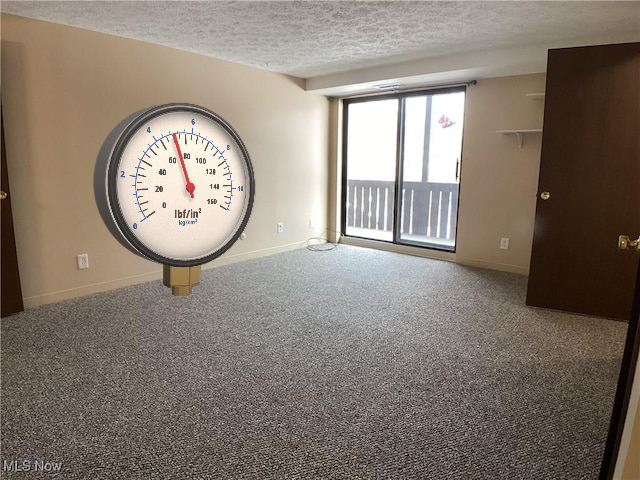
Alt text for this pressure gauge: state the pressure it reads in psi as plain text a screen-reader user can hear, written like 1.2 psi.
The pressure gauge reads 70 psi
